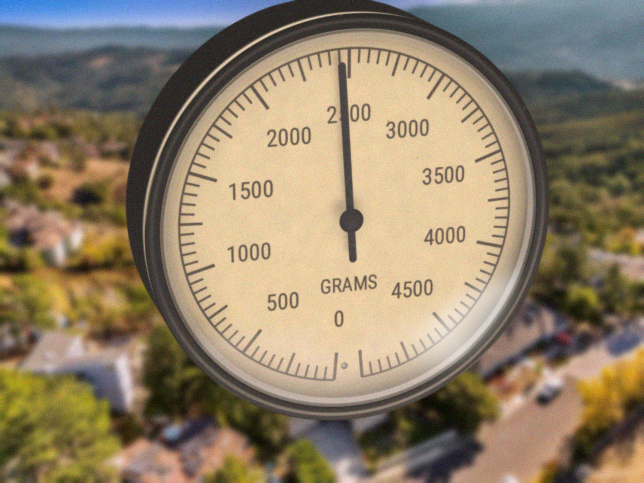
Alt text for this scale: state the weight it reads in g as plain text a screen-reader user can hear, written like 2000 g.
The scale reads 2450 g
